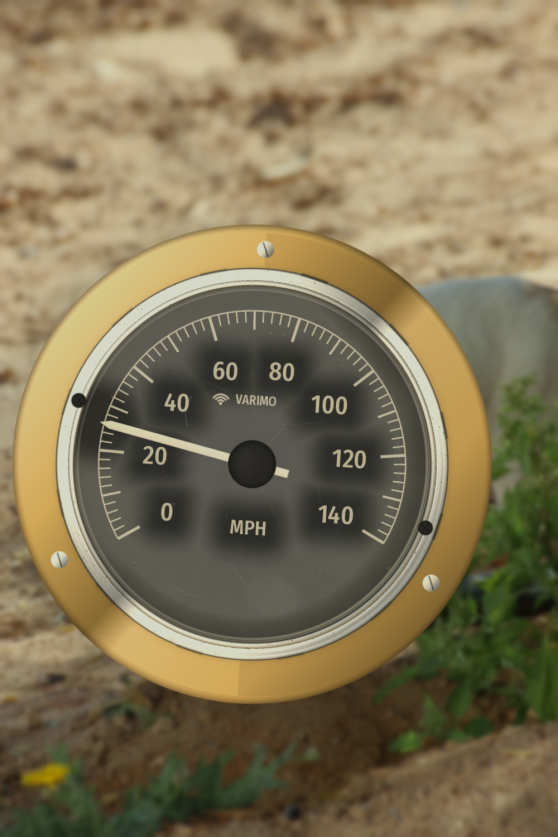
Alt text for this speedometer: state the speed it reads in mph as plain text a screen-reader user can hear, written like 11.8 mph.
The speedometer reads 26 mph
